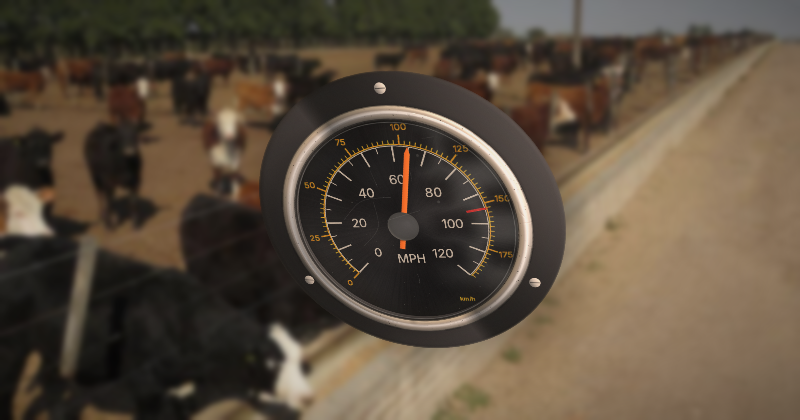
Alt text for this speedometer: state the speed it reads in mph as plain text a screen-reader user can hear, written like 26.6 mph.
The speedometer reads 65 mph
